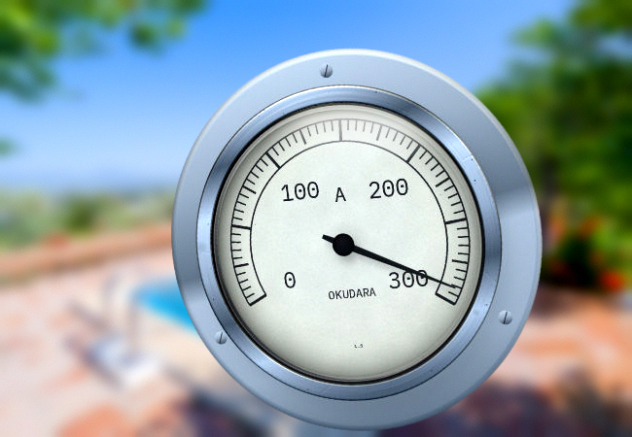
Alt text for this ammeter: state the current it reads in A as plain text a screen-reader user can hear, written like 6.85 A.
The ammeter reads 290 A
